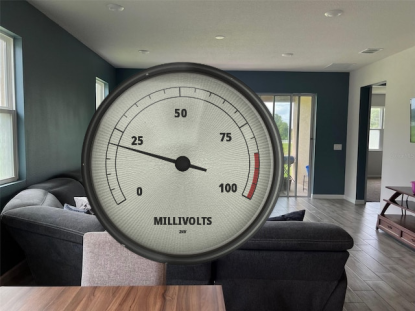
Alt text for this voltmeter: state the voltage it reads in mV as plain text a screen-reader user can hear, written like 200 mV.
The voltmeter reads 20 mV
